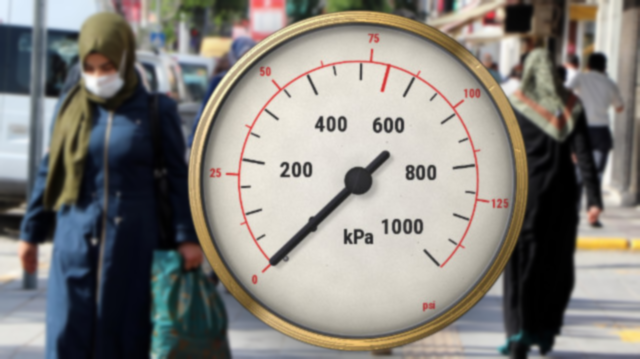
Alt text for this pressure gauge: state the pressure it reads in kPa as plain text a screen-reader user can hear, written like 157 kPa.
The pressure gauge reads 0 kPa
